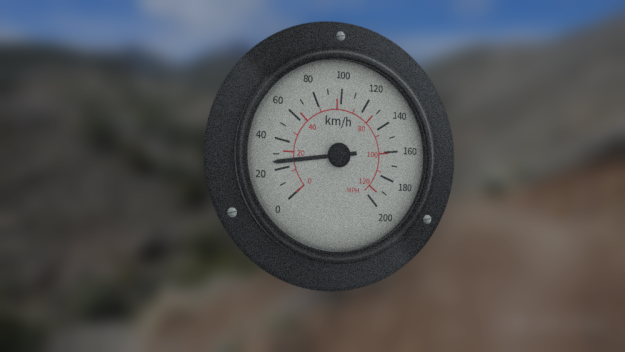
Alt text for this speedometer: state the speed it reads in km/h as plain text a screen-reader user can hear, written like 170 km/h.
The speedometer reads 25 km/h
